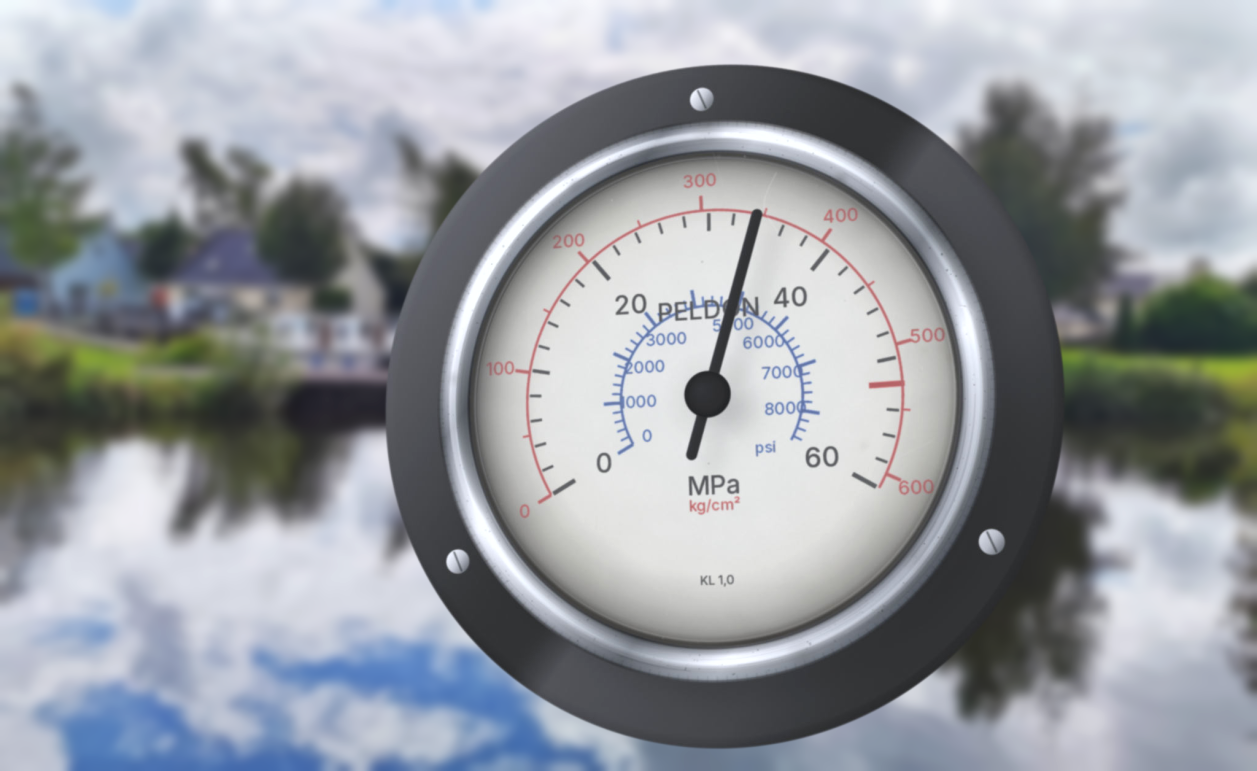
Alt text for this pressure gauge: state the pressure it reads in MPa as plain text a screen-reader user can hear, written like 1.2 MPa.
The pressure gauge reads 34 MPa
